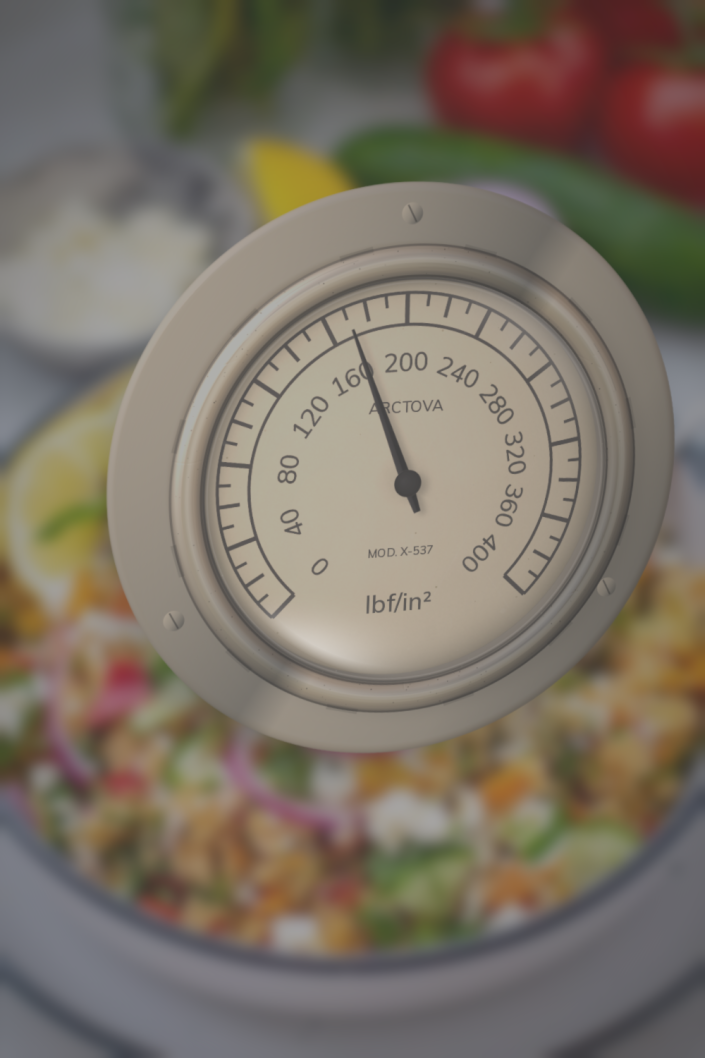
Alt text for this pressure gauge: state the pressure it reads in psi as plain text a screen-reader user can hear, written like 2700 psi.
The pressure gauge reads 170 psi
